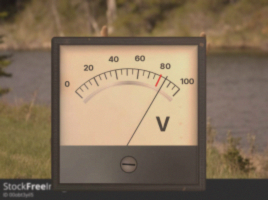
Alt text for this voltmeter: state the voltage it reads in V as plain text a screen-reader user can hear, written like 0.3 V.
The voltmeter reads 85 V
